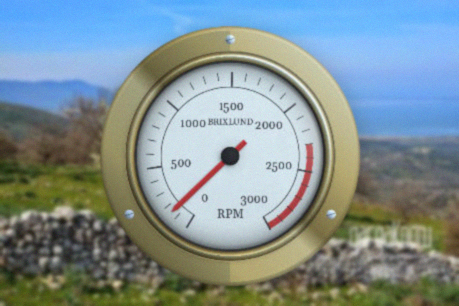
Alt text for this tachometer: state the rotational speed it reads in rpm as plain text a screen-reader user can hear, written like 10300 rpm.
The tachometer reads 150 rpm
